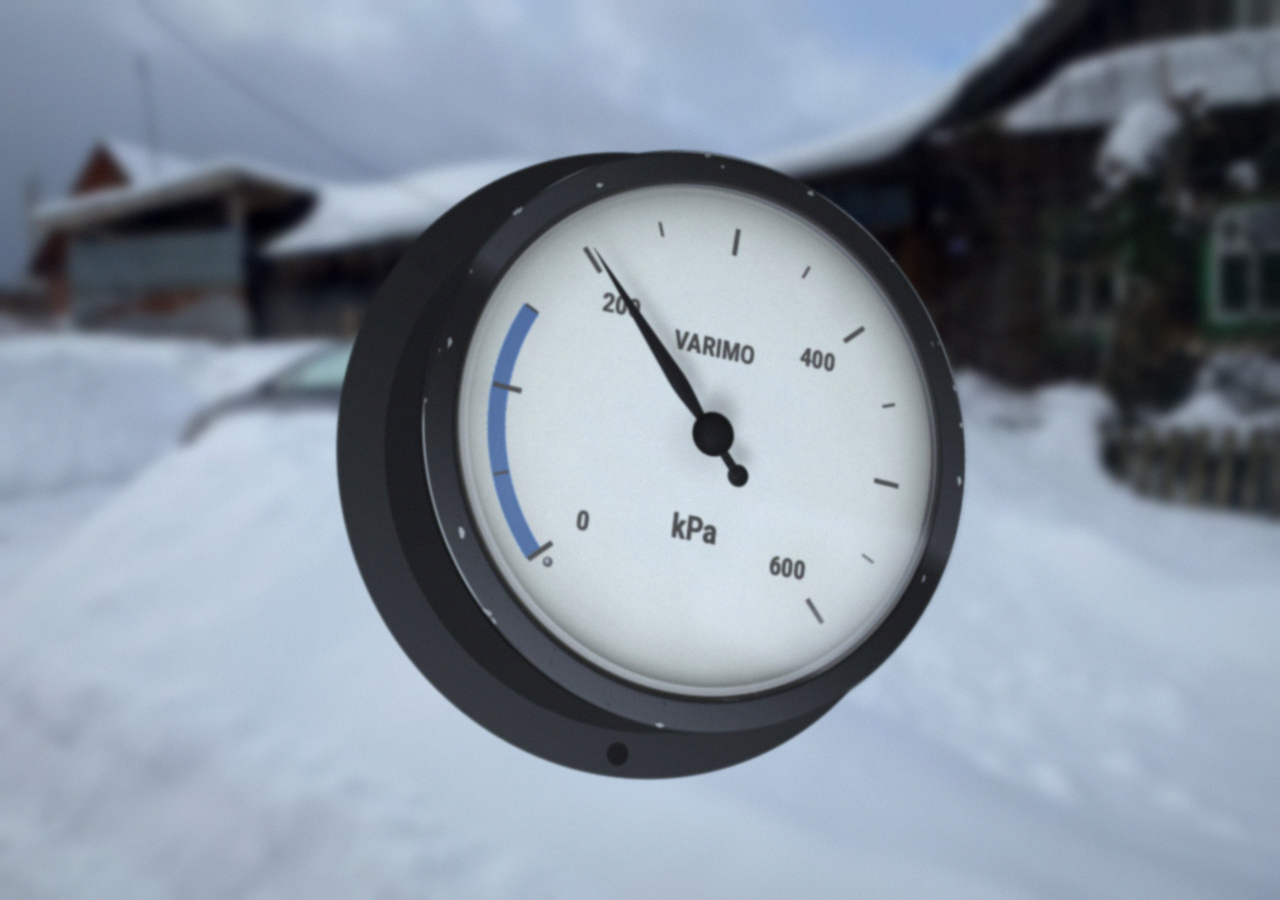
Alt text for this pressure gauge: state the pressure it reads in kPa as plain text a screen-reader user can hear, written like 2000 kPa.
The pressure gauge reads 200 kPa
